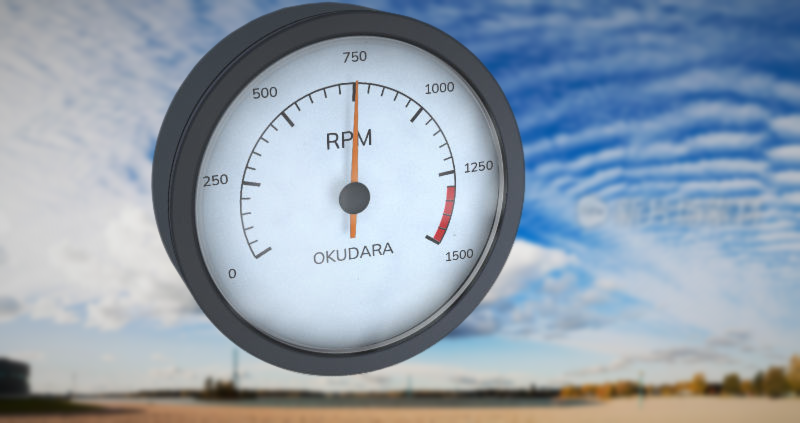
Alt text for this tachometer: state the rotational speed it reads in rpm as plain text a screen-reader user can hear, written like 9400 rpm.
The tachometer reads 750 rpm
